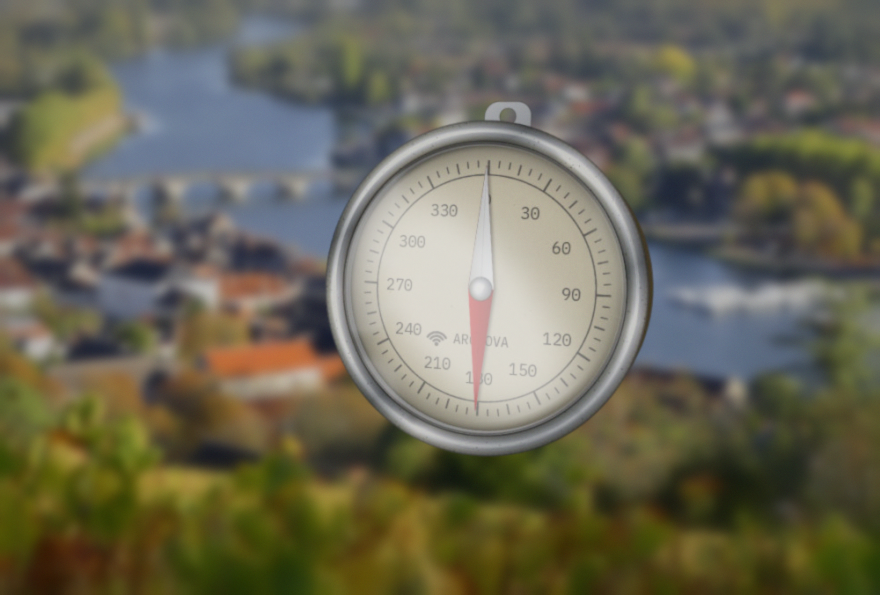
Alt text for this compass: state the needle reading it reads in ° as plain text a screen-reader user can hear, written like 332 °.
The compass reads 180 °
